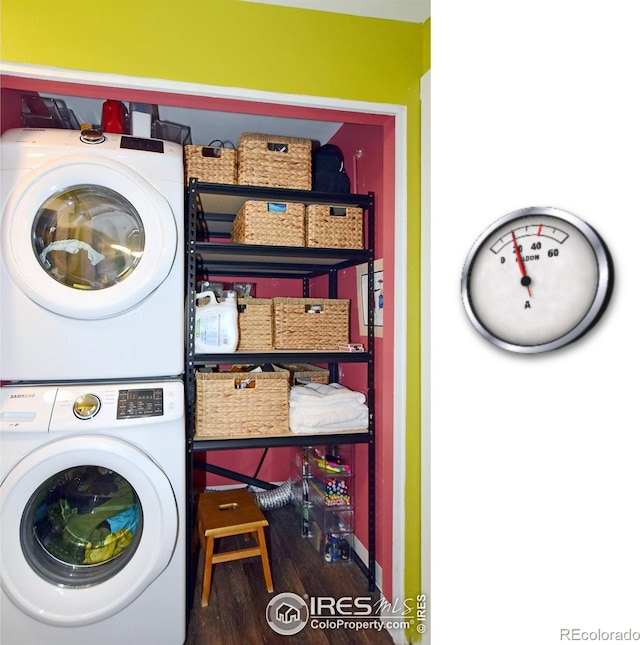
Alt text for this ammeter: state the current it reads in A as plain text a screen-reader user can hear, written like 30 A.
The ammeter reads 20 A
